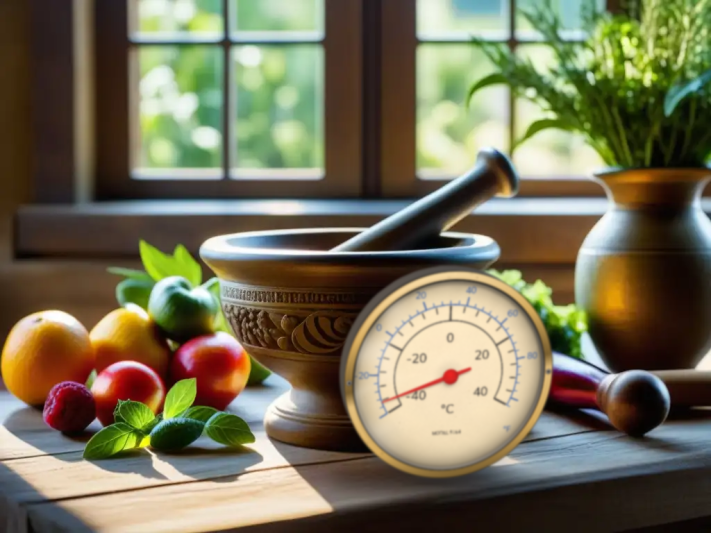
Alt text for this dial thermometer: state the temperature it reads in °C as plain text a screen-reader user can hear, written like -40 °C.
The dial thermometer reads -36 °C
